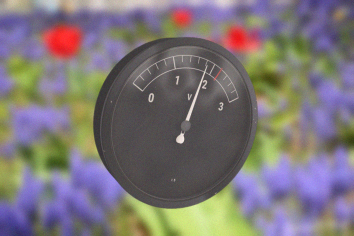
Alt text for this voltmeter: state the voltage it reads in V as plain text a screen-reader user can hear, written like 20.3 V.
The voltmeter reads 1.8 V
